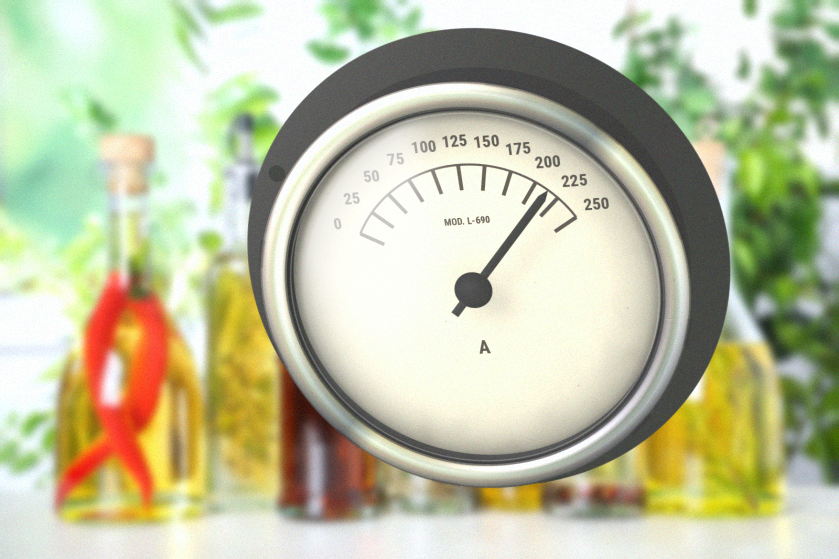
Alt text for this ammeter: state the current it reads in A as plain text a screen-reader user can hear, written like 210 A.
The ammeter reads 212.5 A
